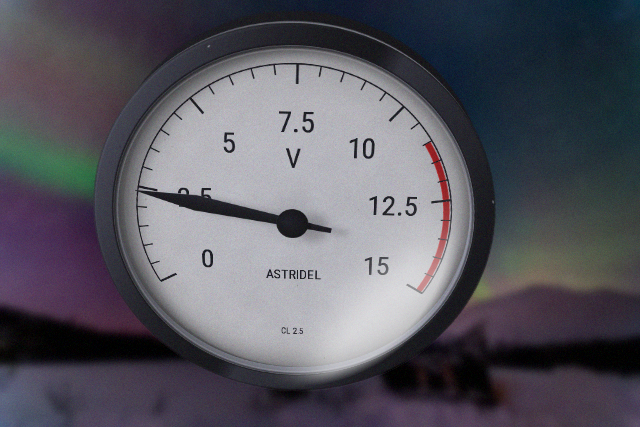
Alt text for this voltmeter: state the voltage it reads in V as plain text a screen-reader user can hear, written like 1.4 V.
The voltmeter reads 2.5 V
